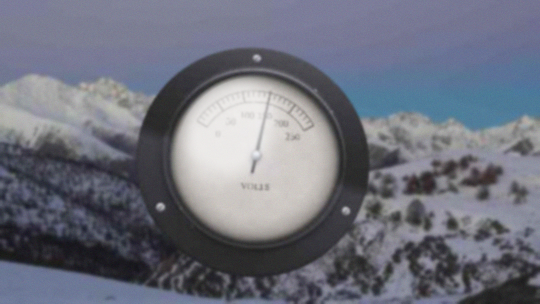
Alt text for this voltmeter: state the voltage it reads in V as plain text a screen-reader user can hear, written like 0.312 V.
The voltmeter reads 150 V
